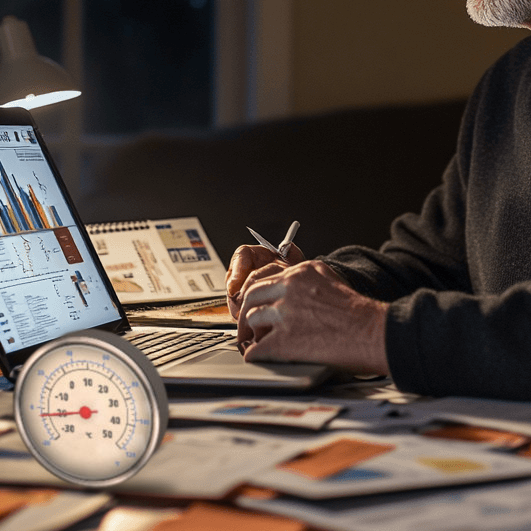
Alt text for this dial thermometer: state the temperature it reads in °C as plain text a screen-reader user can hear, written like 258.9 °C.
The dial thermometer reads -20 °C
